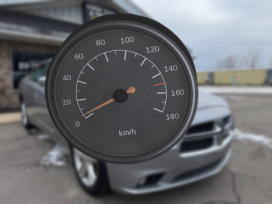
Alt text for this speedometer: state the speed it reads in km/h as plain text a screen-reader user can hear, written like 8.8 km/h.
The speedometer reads 5 km/h
